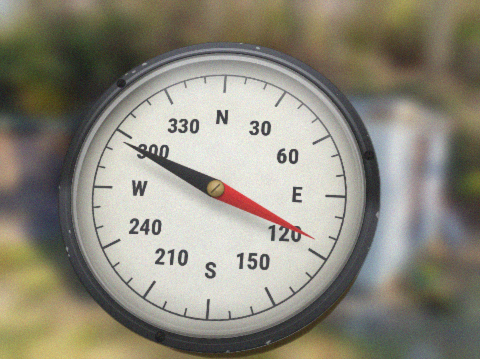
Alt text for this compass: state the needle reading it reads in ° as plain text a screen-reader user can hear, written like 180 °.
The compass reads 115 °
